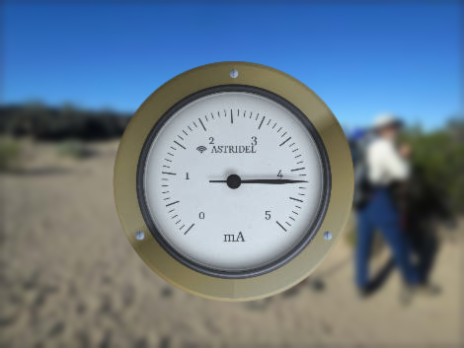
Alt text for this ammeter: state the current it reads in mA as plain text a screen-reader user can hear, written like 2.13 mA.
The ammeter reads 4.2 mA
